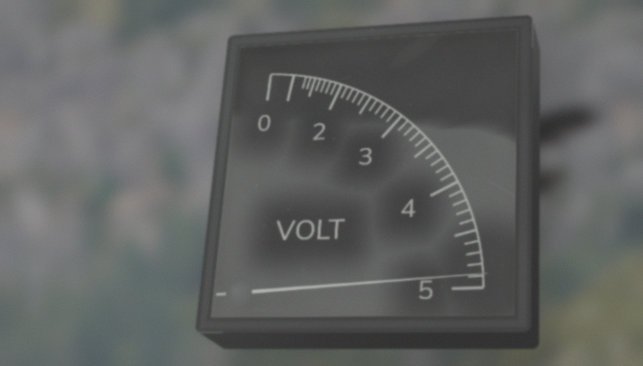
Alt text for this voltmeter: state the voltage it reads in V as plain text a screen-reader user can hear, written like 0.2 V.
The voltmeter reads 4.9 V
